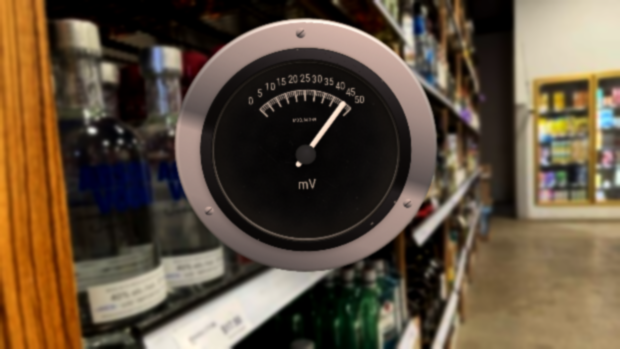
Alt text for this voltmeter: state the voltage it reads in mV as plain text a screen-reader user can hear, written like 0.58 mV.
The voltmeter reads 45 mV
